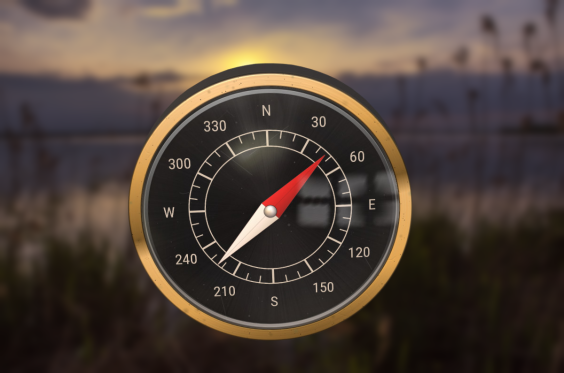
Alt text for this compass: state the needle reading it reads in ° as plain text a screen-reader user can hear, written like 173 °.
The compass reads 45 °
